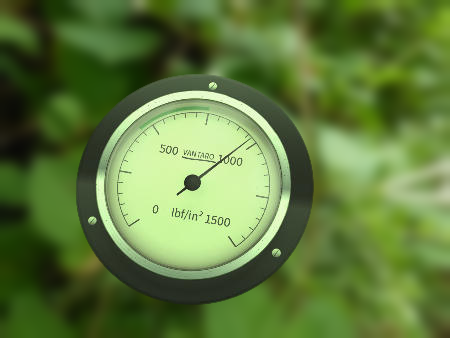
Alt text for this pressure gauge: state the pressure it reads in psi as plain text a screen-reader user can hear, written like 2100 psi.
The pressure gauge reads 975 psi
